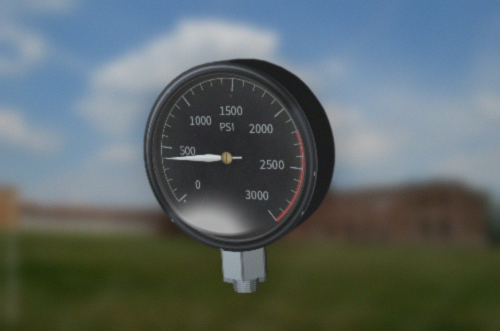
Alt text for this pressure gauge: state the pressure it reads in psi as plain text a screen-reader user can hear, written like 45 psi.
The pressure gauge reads 400 psi
